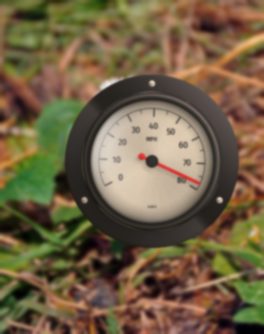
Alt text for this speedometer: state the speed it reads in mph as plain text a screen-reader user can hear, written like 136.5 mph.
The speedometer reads 77.5 mph
